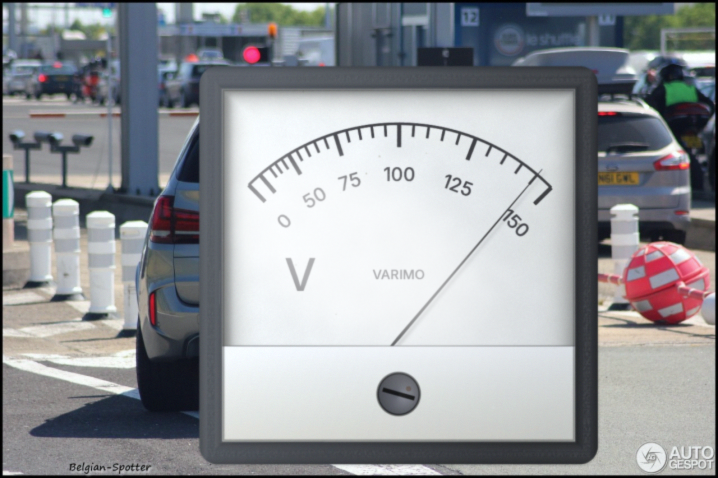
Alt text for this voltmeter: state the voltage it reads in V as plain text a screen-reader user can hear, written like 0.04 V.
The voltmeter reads 145 V
